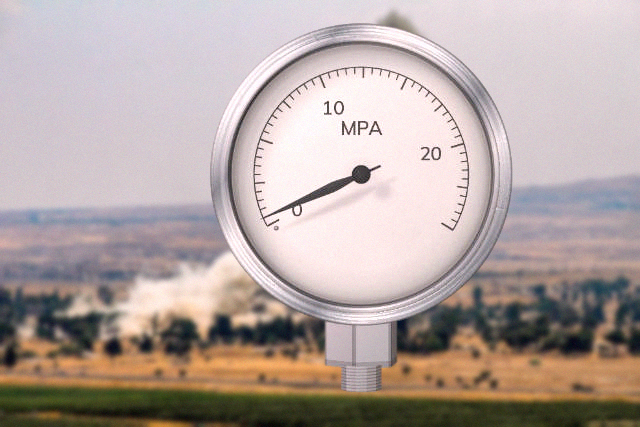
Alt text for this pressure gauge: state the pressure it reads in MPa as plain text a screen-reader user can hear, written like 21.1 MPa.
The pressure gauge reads 0.5 MPa
